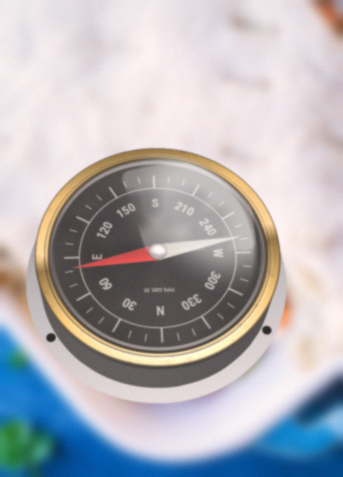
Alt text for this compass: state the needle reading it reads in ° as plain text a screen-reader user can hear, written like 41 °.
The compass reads 80 °
